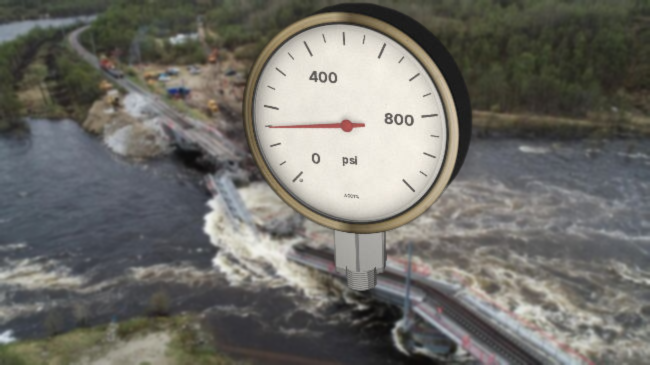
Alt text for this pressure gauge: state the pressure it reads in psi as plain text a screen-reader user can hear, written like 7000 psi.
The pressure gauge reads 150 psi
